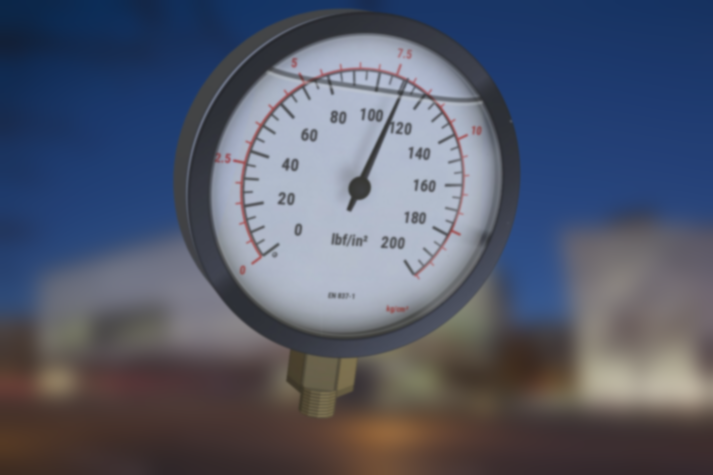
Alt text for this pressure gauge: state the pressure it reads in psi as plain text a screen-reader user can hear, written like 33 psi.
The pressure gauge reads 110 psi
